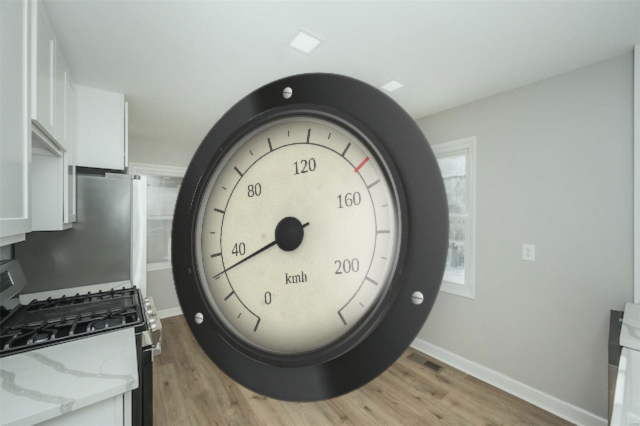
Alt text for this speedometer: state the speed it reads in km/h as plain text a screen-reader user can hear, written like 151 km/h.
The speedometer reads 30 km/h
